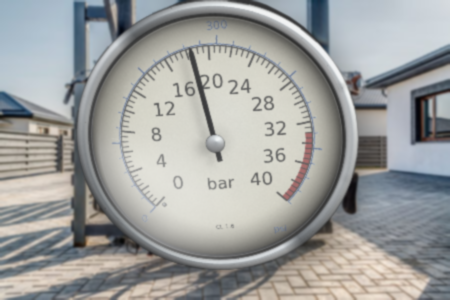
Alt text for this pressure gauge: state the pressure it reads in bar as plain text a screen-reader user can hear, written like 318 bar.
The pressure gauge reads 18.5 bar
